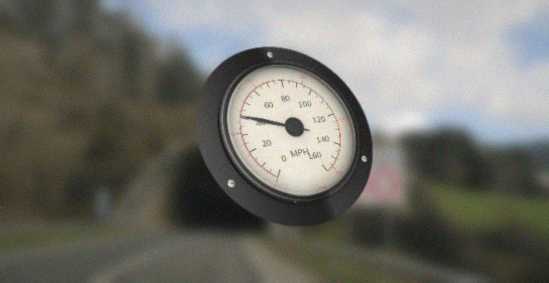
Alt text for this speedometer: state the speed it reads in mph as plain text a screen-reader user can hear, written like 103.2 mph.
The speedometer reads 40 mph
